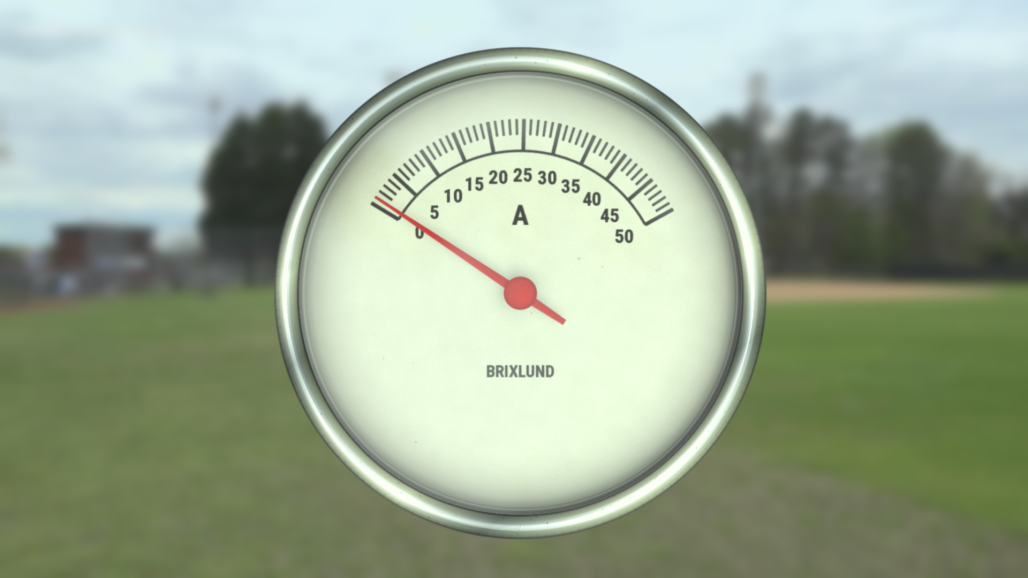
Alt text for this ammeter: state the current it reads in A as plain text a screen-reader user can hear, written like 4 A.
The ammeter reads 1 A
